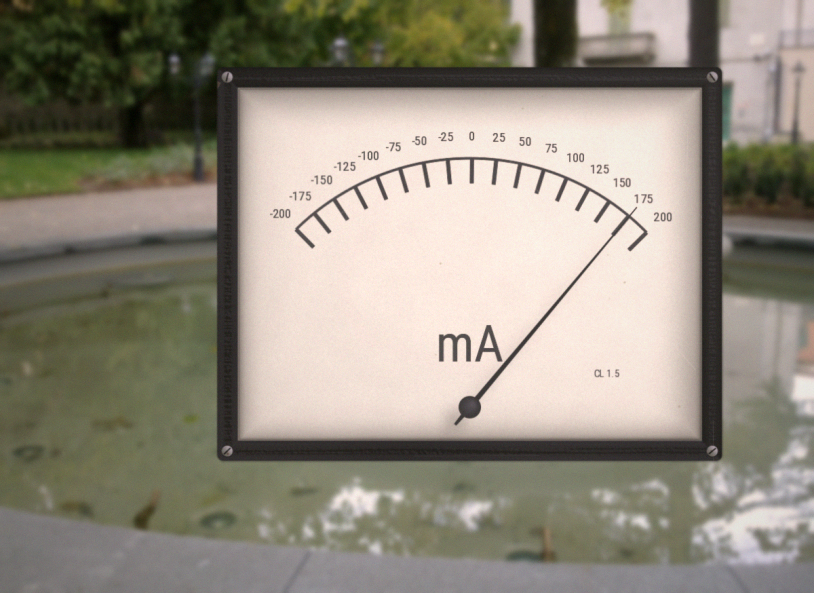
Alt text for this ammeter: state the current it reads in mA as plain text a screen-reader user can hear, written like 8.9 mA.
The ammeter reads 175 mA
